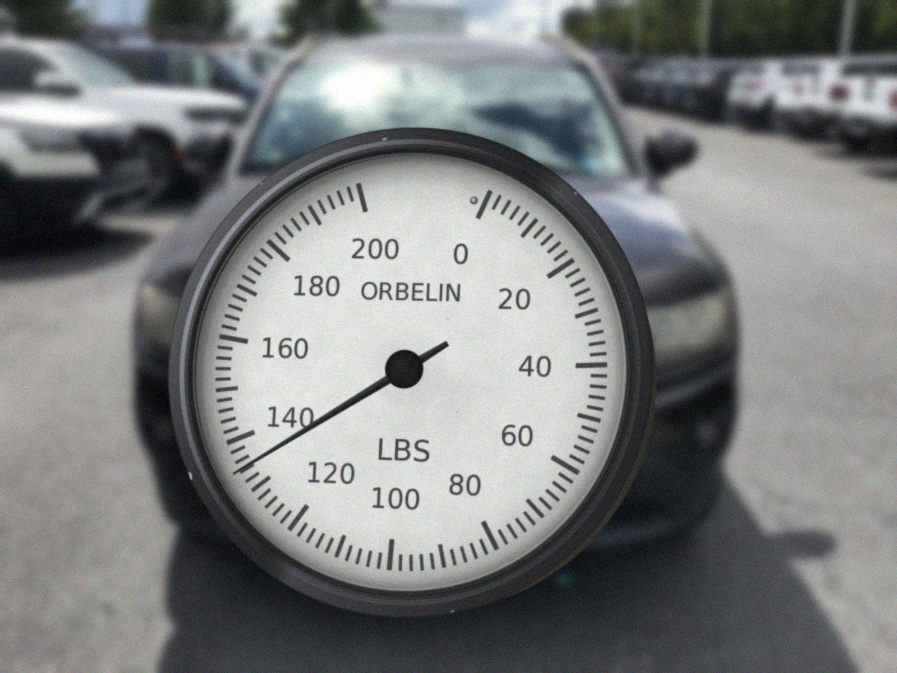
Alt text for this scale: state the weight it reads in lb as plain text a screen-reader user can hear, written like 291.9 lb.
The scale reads 134 lb
